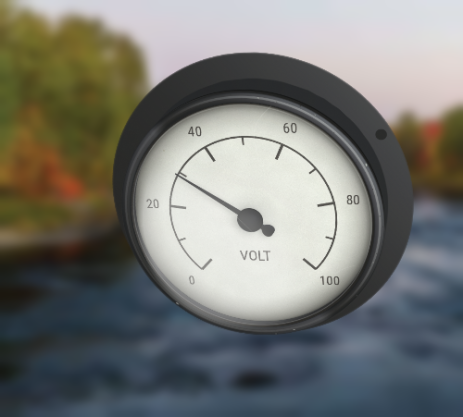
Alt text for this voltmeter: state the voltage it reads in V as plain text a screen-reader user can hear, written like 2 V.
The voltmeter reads 30 V
